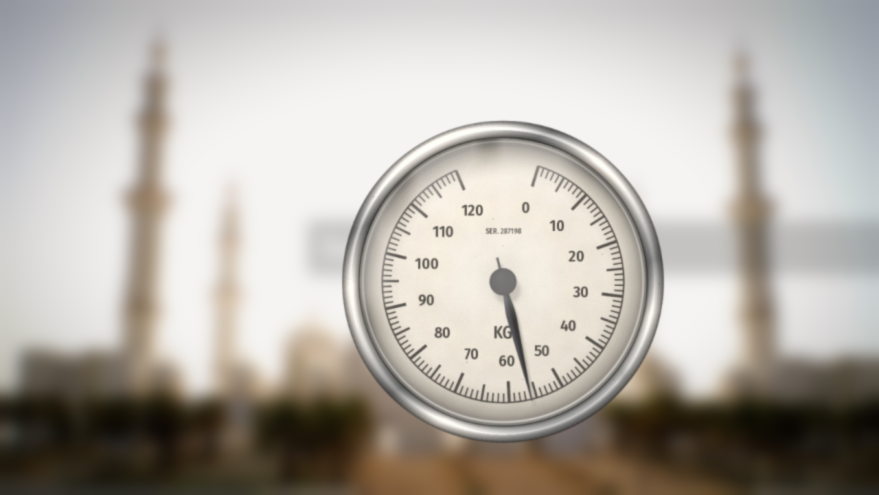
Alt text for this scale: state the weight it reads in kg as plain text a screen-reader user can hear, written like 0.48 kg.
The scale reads 56 kg
